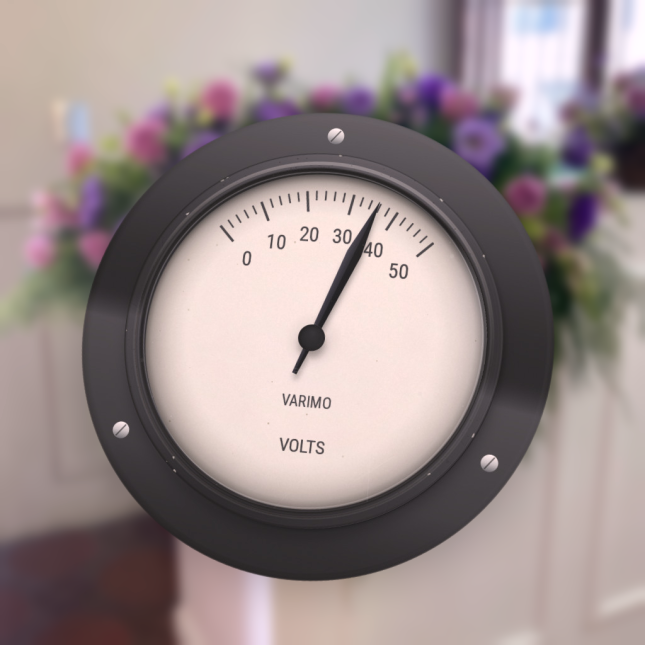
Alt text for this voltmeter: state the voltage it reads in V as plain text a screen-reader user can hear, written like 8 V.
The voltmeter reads 36 V
